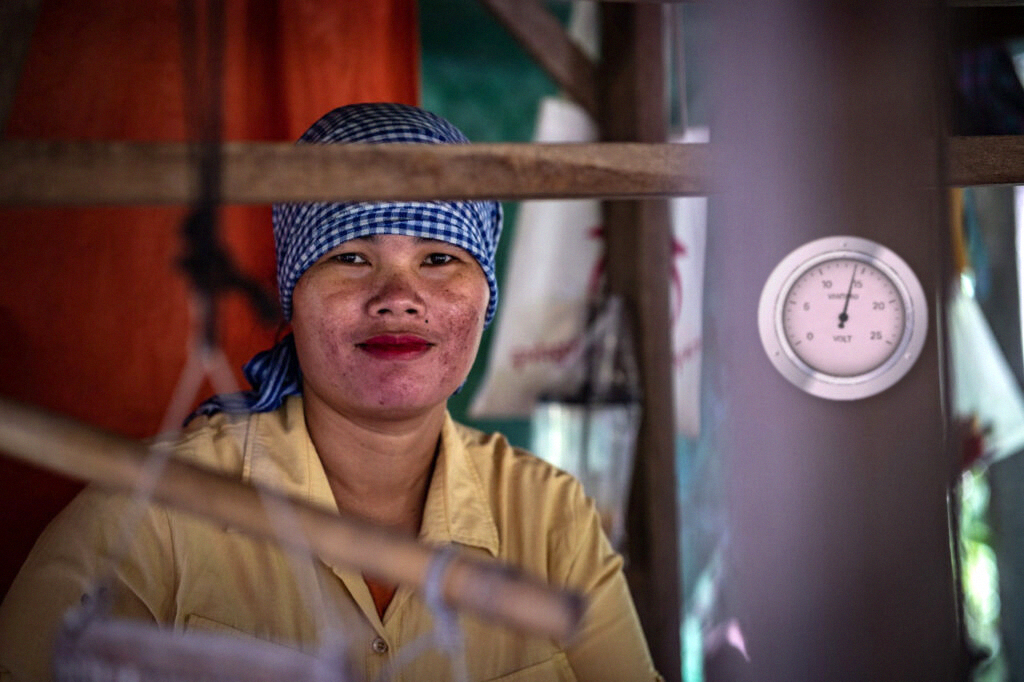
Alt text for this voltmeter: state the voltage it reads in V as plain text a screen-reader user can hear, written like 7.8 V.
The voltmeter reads 14 V
